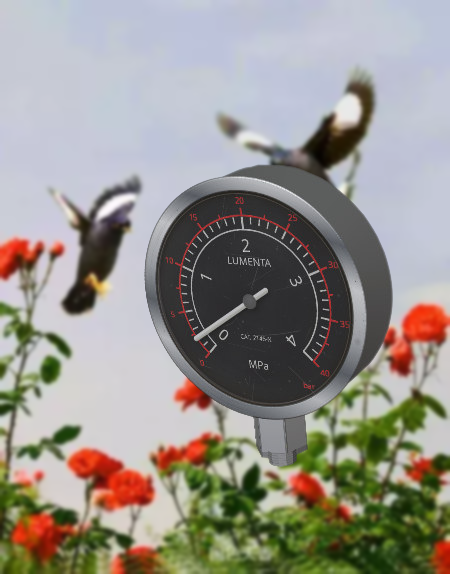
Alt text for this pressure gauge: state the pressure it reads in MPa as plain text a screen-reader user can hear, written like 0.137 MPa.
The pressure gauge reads 0.2 MPa
